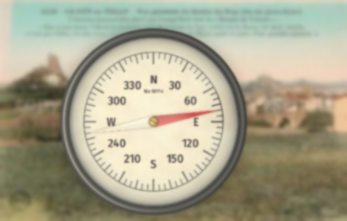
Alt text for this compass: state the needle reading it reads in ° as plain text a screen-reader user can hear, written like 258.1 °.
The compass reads 80 °
